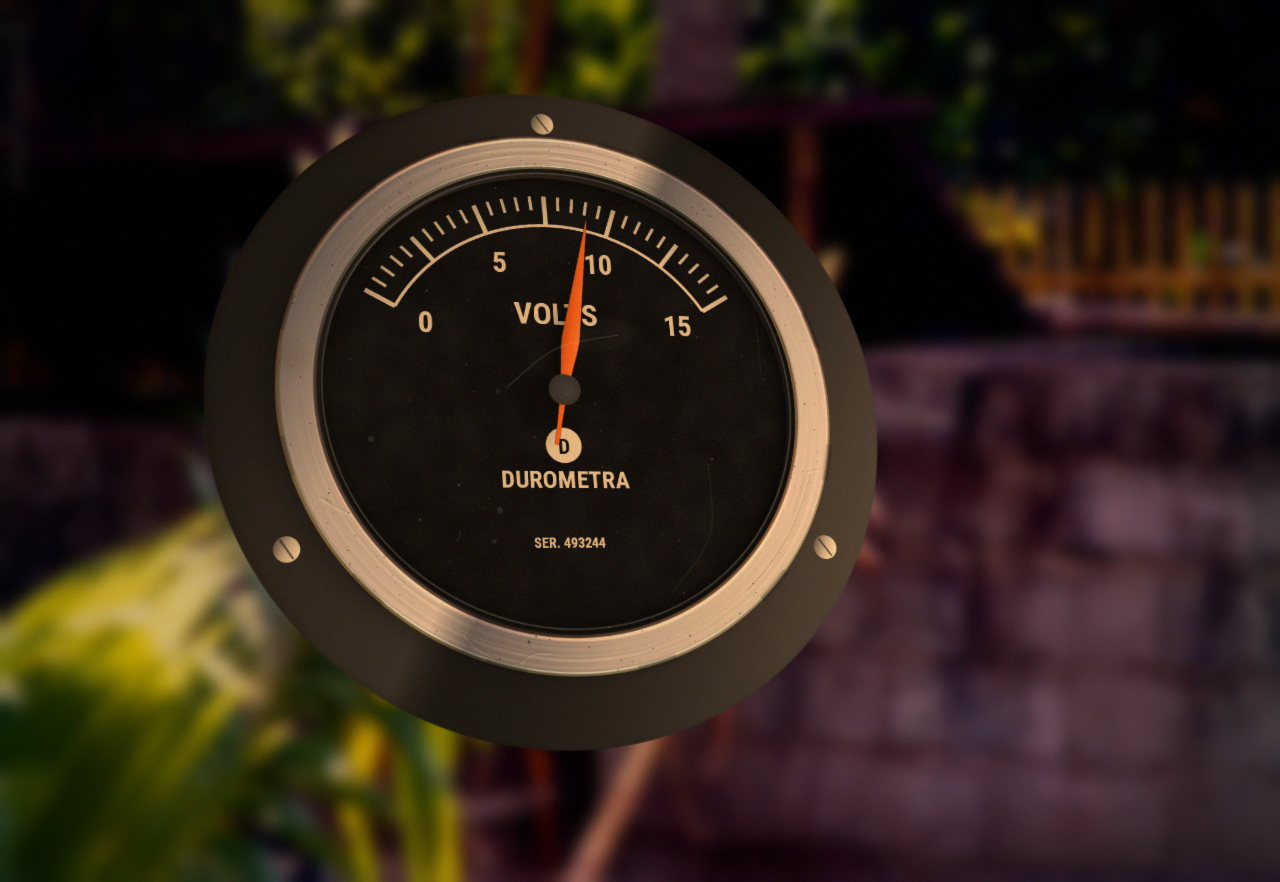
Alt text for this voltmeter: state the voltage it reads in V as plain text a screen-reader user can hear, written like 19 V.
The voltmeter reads 9 V
